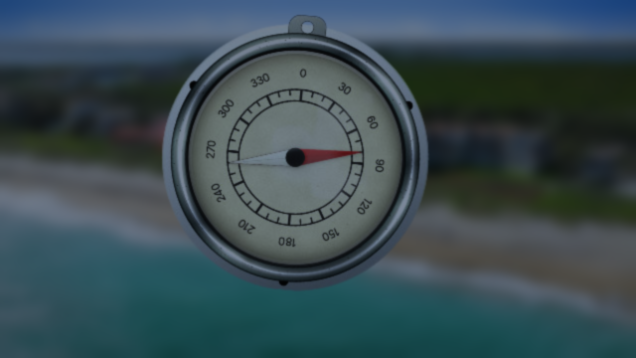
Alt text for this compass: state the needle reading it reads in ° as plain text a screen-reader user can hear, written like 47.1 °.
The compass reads 80 °
